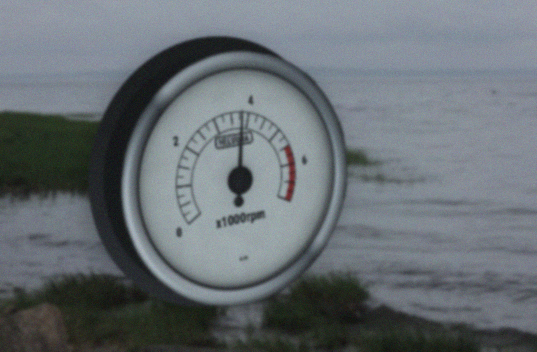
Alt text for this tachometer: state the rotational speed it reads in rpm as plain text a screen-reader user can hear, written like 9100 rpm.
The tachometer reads 3750 rpm
